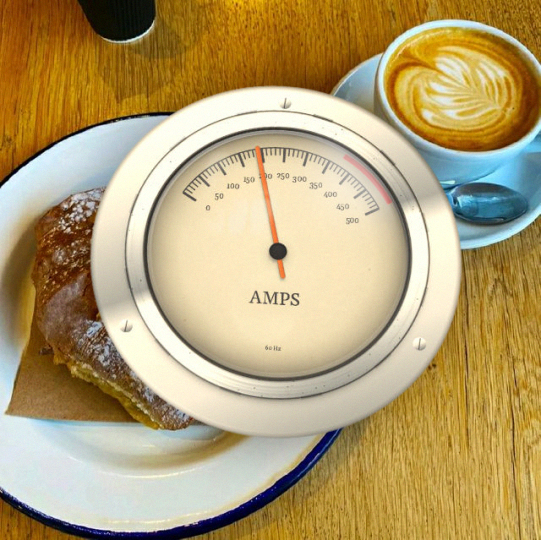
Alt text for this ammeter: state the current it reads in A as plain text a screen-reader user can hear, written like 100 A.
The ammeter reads 190 A
